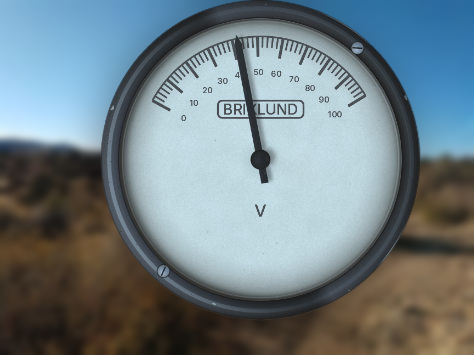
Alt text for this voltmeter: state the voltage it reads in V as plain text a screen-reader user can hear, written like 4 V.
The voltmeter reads 42 V
